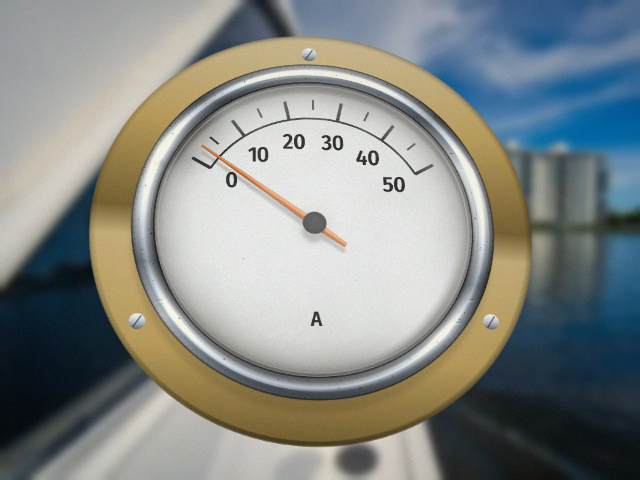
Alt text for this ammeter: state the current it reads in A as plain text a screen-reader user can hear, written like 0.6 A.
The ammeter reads 2.5 A
